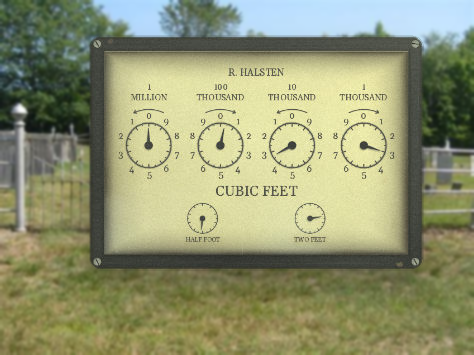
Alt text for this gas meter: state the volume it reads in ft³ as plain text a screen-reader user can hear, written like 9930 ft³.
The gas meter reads 3300 ft³
